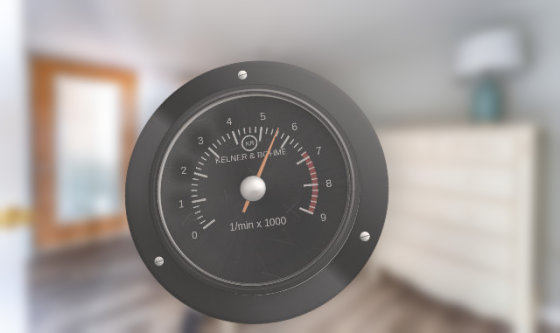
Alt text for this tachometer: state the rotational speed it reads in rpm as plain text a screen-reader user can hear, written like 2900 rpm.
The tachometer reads 5600 rpm
